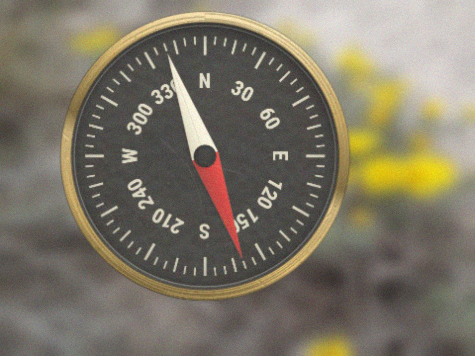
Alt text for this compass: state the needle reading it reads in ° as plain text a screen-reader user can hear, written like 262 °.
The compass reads 160 °
